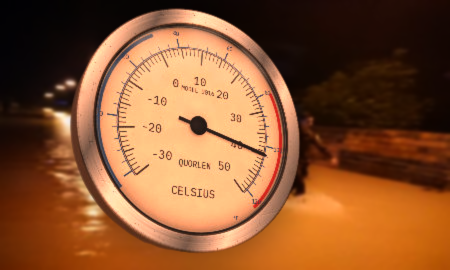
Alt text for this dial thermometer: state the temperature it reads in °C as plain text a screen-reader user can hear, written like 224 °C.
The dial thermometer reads 40 °C
